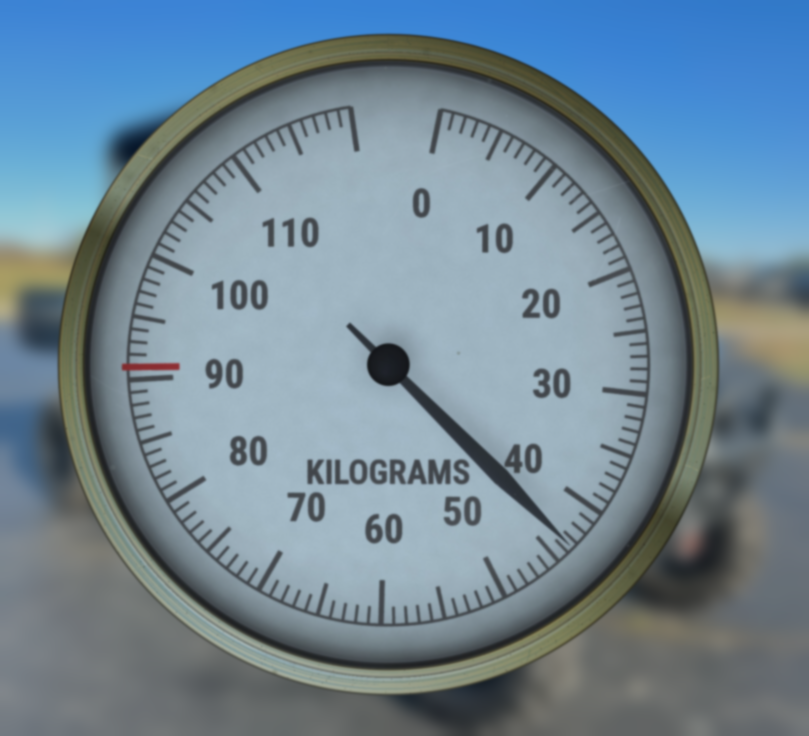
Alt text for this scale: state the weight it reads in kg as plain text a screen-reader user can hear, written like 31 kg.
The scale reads 43.5 kg
